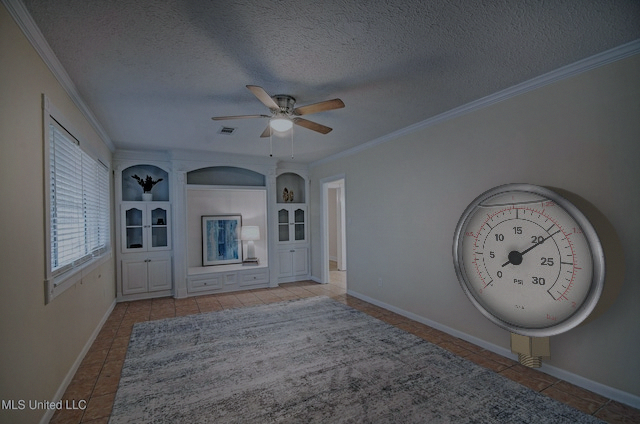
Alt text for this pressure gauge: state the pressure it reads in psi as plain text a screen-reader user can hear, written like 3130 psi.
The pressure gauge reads 21 psi
